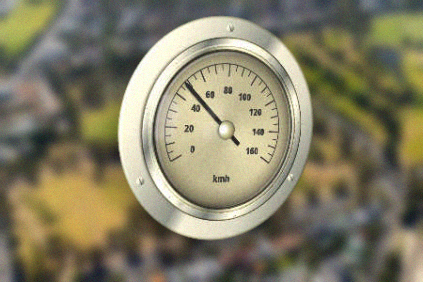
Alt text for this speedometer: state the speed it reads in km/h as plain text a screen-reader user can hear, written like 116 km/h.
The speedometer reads 47.5 km/h
